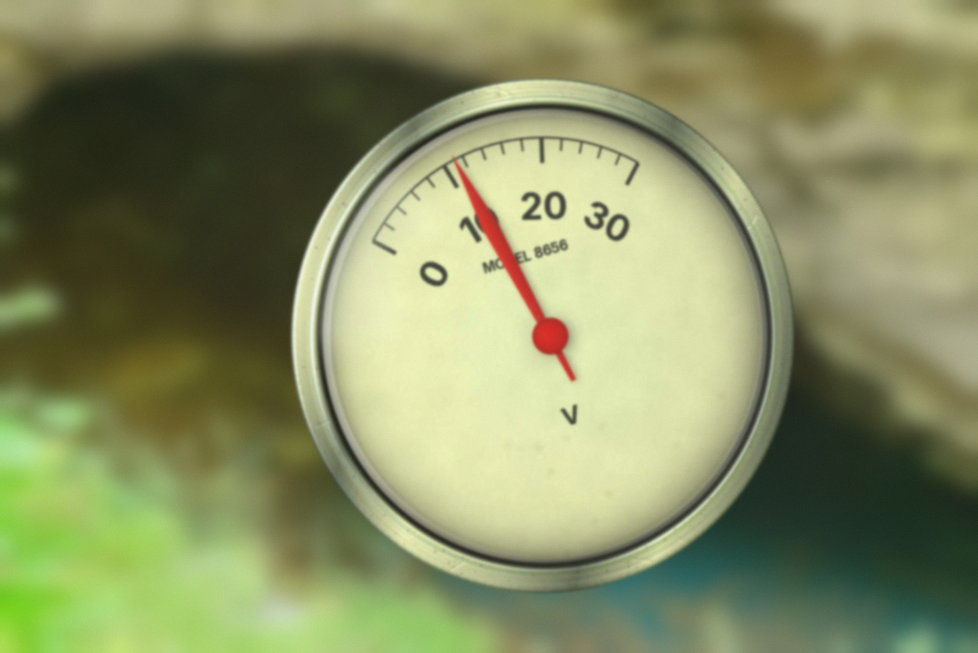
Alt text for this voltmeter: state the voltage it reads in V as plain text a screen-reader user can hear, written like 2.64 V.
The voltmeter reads 11 V
